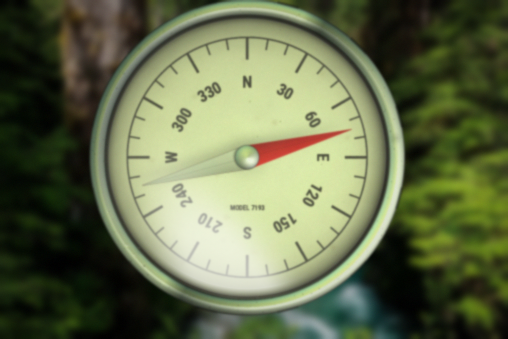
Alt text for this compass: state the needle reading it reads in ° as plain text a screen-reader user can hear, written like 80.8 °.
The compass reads 75 °
